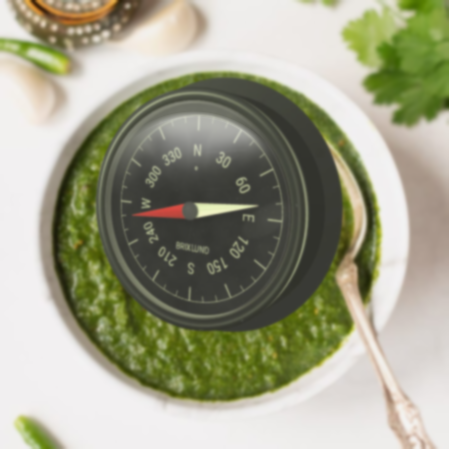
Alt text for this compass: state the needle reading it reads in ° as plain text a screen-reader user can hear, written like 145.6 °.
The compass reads 260 °
